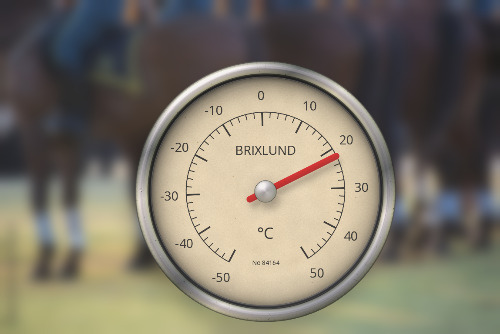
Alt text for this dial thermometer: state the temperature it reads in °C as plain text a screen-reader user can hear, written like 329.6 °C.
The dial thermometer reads 22 °C
